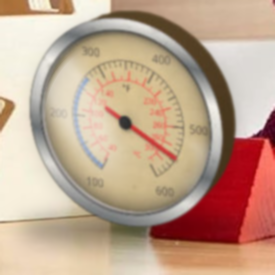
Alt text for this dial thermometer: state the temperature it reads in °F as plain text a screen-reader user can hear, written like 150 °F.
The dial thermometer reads 550 °F
